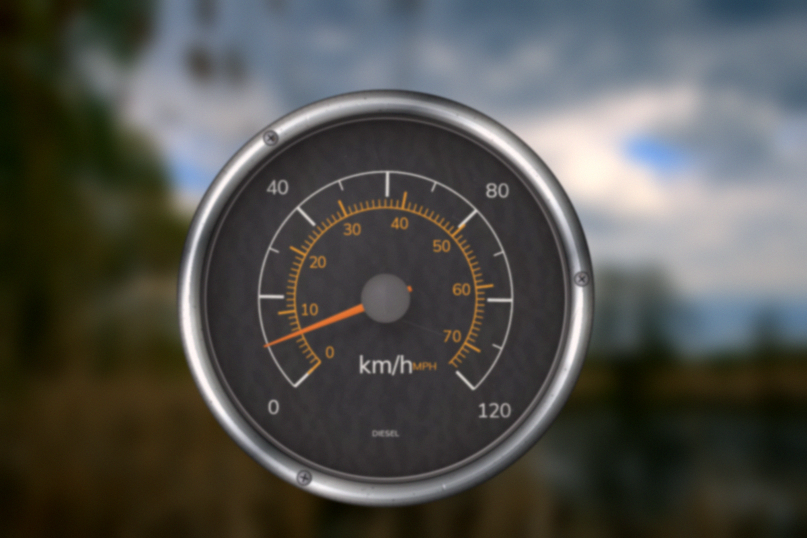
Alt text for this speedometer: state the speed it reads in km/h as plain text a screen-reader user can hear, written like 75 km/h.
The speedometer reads 10 km/h
